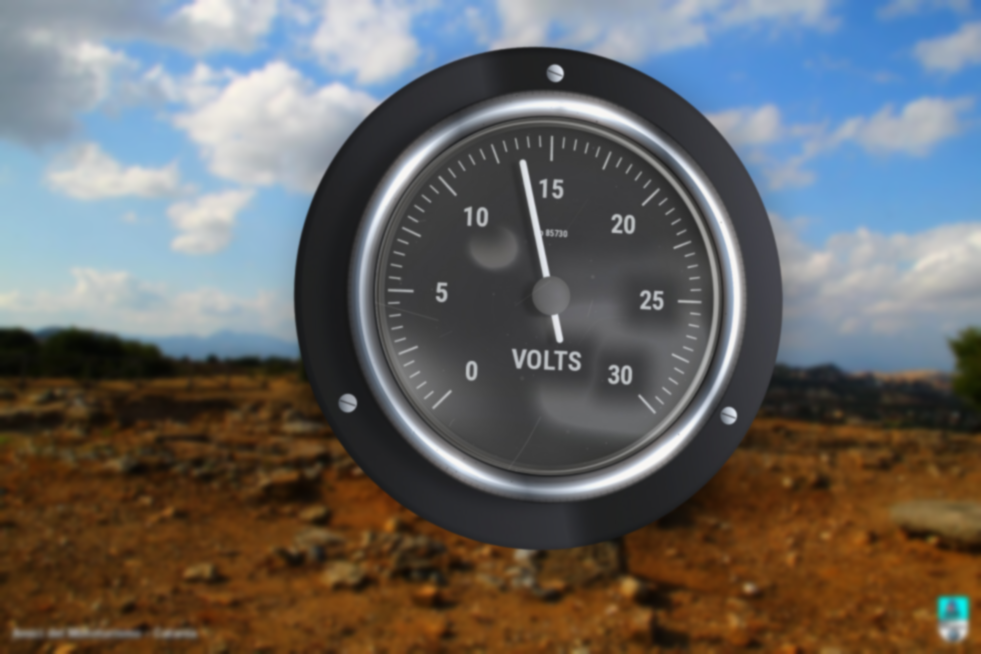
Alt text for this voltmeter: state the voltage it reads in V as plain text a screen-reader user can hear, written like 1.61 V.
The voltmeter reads 13.5 V
